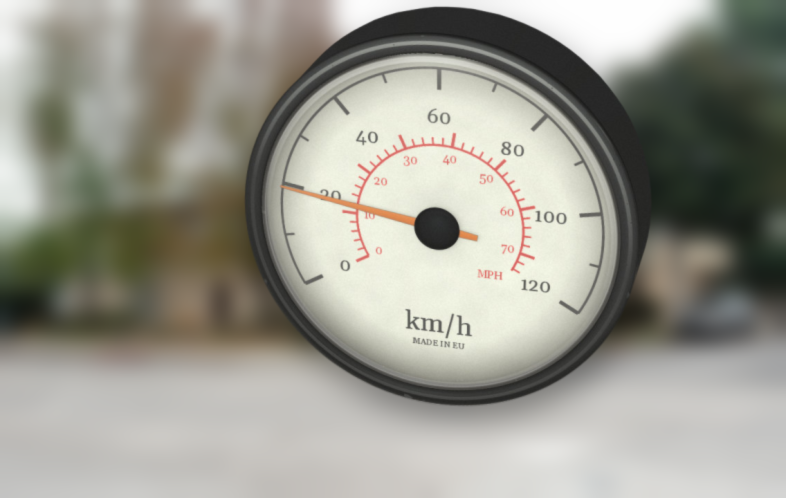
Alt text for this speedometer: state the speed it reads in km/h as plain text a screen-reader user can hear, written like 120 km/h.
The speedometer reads 20 km/h
